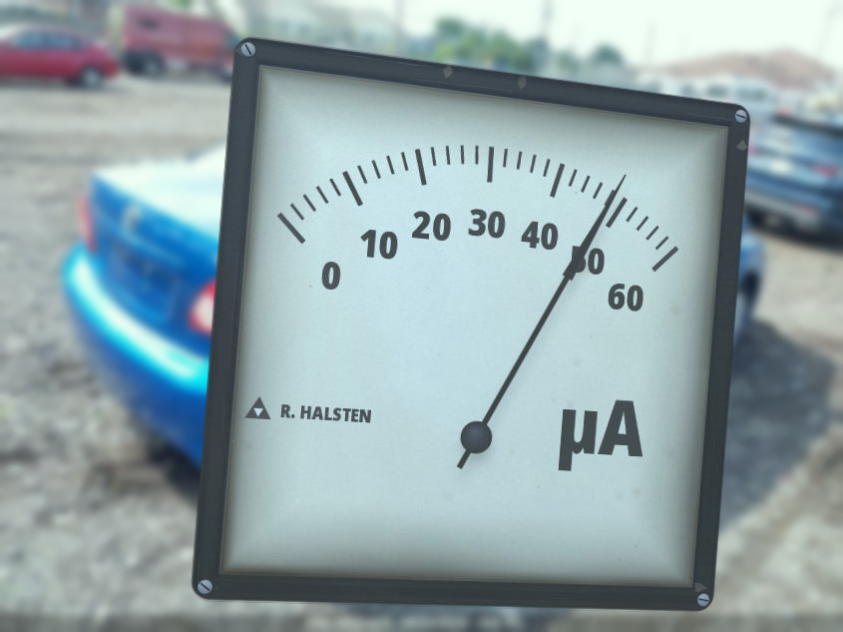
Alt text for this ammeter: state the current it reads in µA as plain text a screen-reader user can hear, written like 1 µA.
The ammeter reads 48 µA
